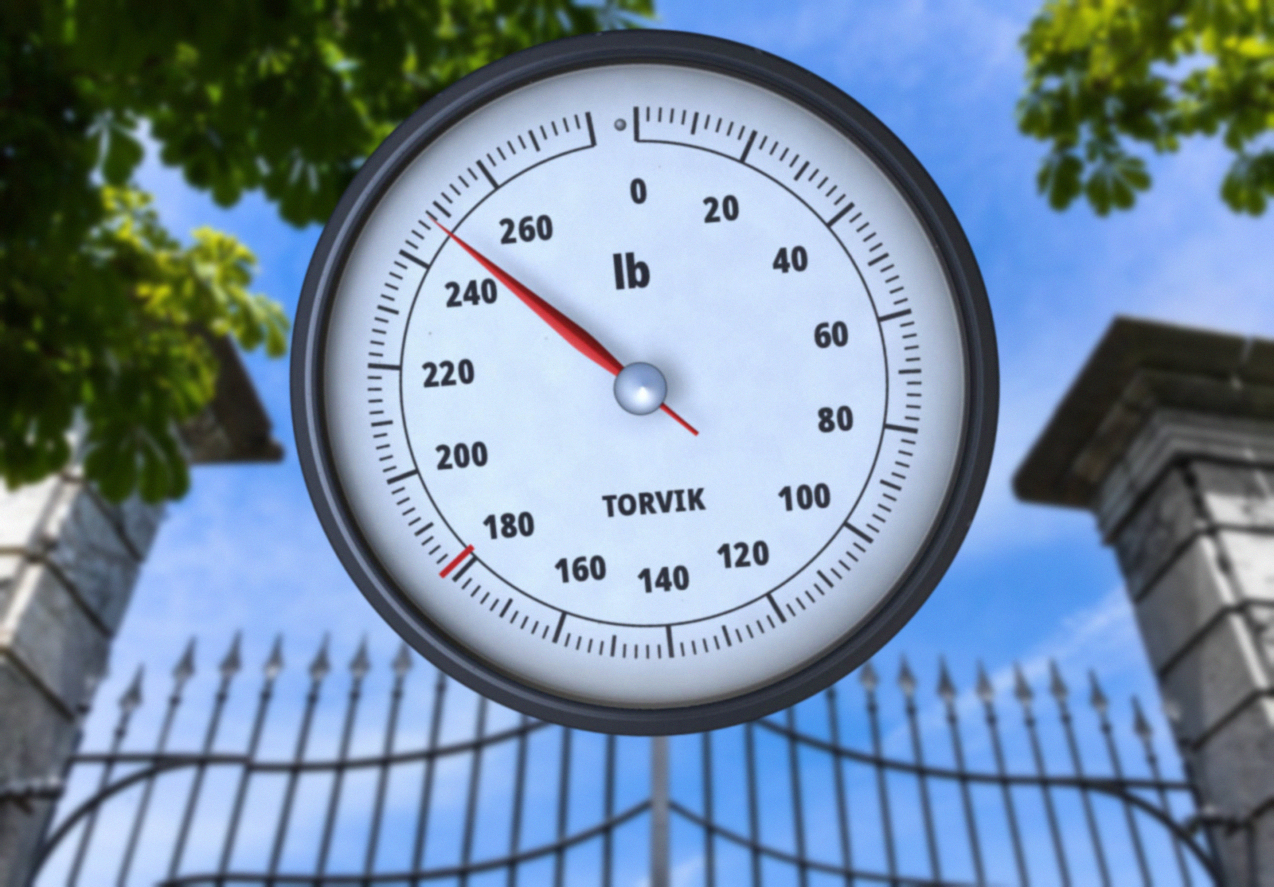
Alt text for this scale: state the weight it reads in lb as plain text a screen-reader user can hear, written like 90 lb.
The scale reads 248 lb
